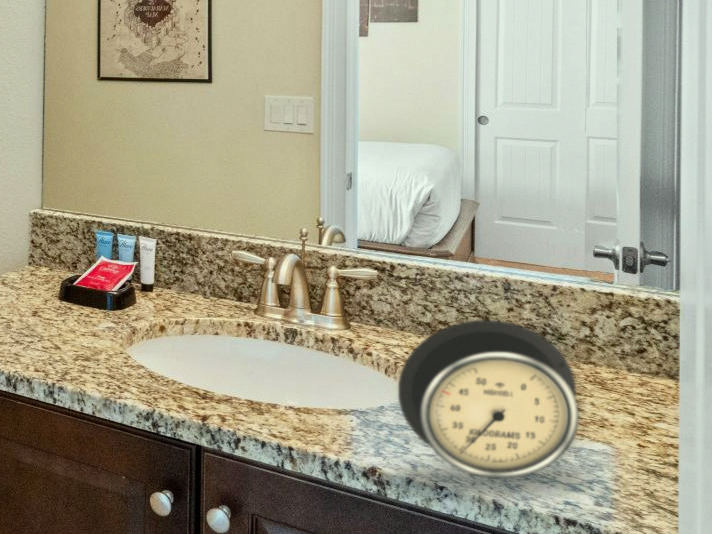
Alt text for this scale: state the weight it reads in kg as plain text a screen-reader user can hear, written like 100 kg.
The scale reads 30 kg
